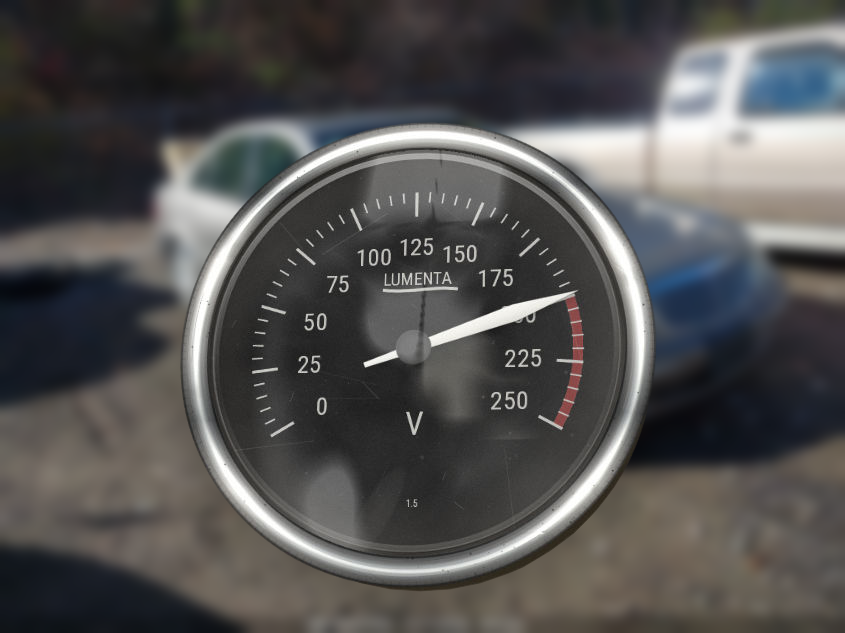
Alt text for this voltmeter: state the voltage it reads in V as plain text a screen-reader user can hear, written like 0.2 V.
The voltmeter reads 200 V
